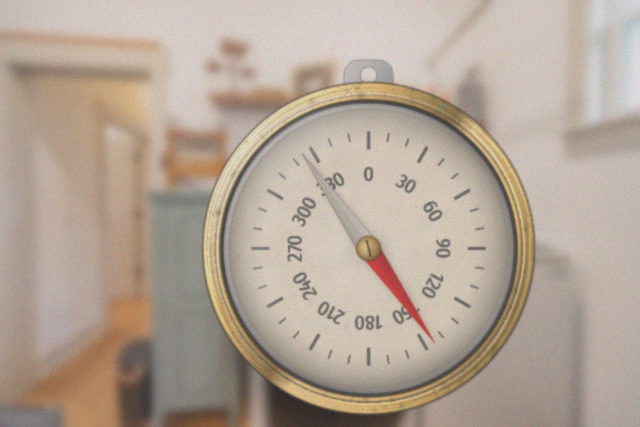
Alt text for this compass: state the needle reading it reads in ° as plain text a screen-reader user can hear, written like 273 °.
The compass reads 145 °
